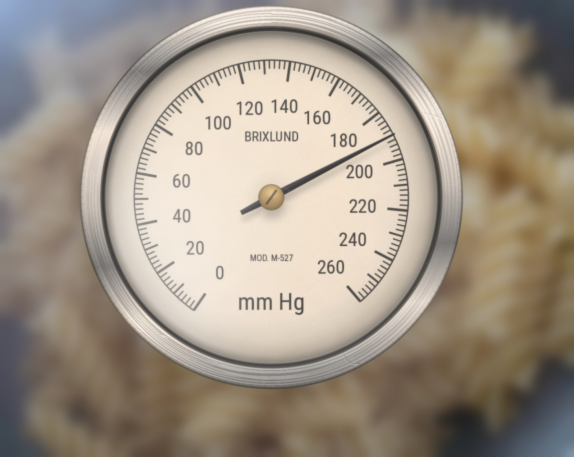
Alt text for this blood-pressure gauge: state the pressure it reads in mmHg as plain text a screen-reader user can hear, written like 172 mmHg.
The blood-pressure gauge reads 190 mmHg
